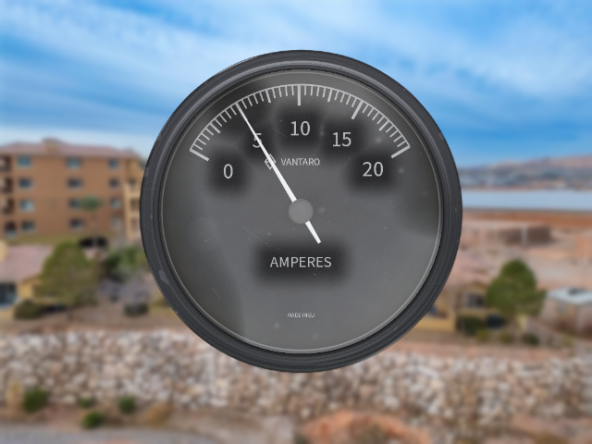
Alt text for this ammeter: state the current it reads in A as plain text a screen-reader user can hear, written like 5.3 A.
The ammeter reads 5 A
